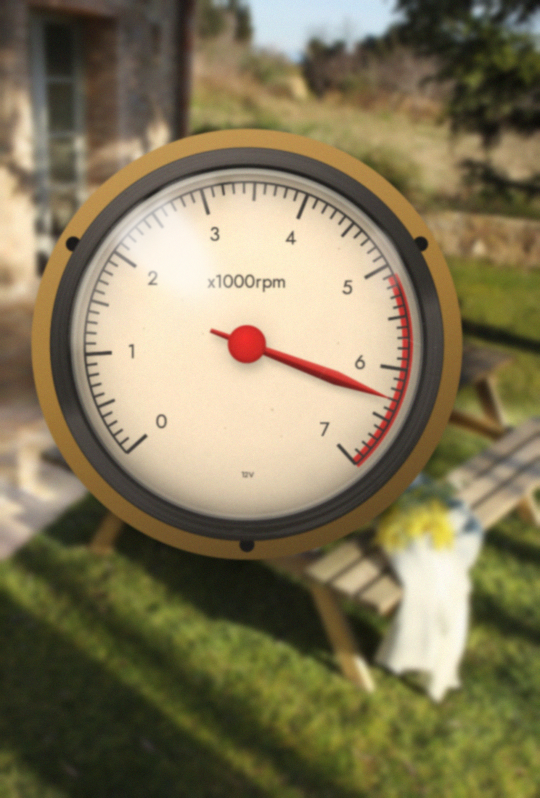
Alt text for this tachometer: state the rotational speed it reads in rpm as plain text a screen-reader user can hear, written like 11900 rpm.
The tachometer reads 6300 rpm
